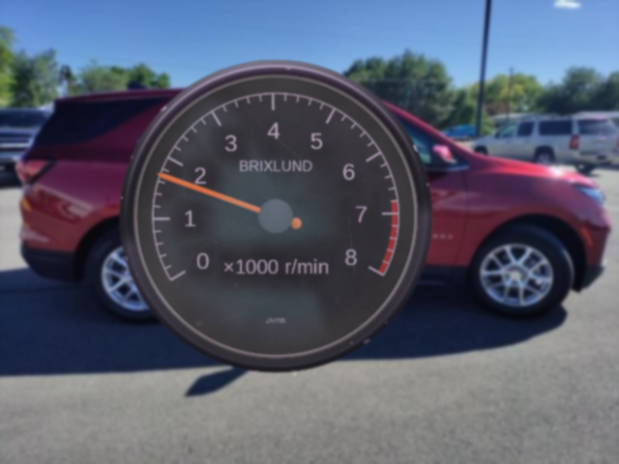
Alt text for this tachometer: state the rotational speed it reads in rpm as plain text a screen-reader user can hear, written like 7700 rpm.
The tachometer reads 1700 rpm
